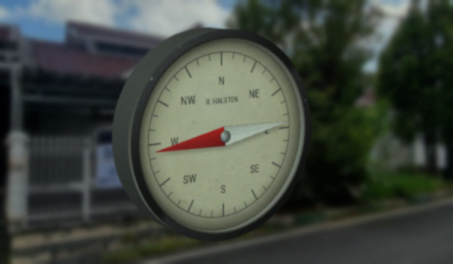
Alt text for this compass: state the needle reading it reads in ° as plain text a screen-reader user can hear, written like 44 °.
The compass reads 265 °
